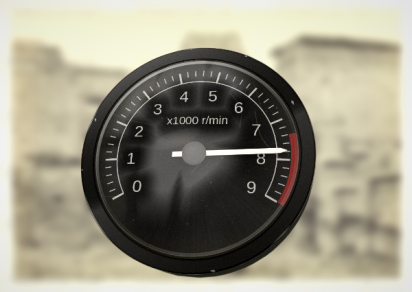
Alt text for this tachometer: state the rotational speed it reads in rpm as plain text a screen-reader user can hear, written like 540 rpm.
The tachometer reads 7800 rpm
